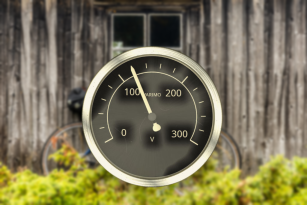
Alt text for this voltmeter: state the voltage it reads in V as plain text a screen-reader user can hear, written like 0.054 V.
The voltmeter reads 120 V
